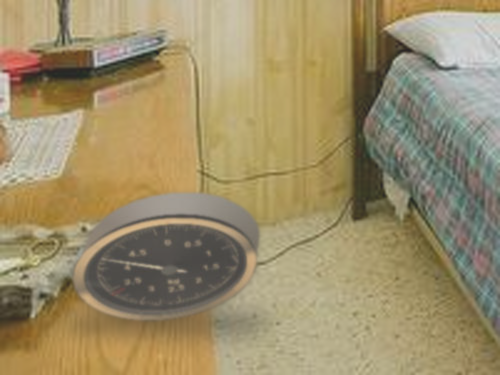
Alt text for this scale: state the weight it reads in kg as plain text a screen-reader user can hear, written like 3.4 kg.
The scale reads 4.25 kg
